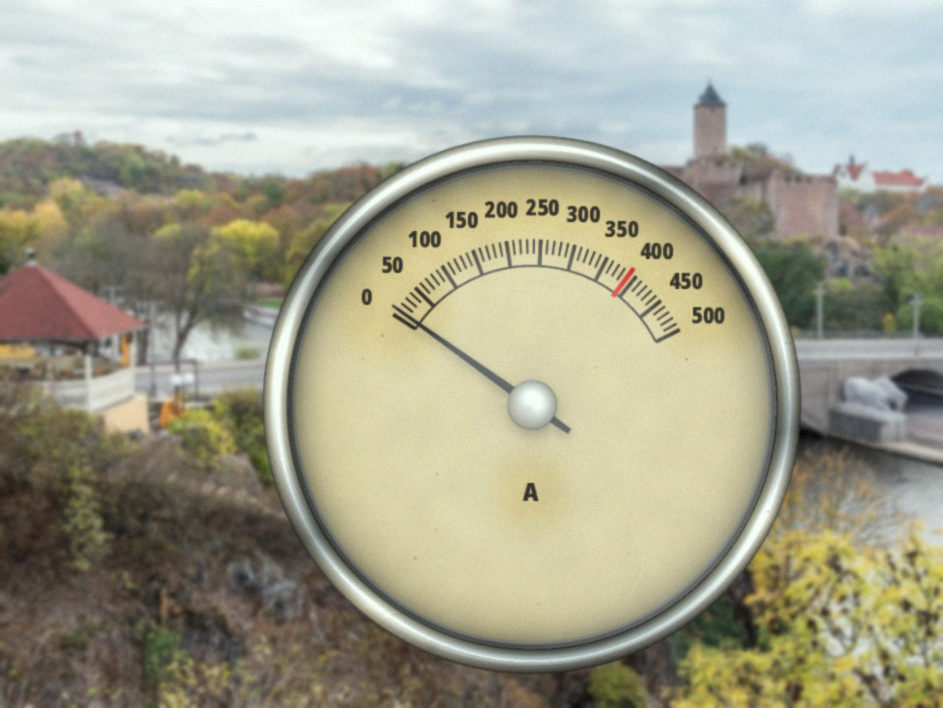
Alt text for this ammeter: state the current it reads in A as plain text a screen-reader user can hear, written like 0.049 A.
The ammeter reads 10 A
